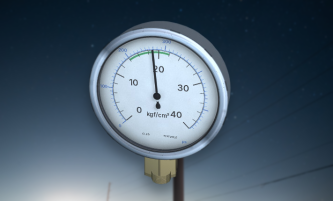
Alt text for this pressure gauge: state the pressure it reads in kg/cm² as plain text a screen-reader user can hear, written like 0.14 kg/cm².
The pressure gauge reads 19 kg/cm²
